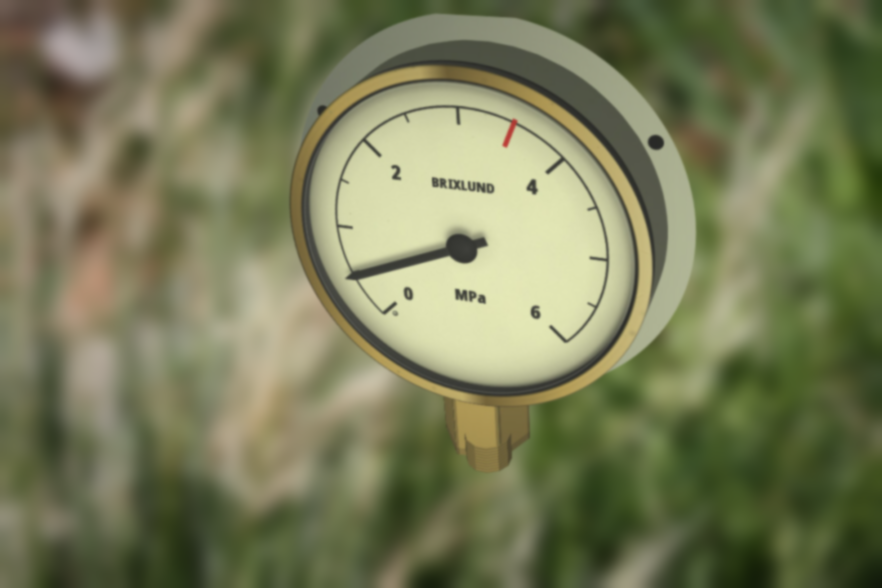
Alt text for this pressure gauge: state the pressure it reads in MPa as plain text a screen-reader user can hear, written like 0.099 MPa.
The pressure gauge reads 0.5 MPa
